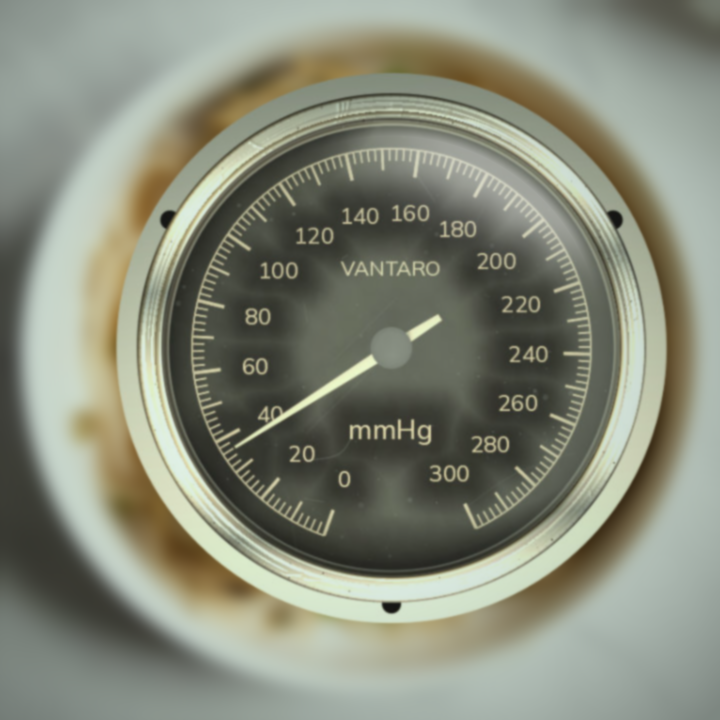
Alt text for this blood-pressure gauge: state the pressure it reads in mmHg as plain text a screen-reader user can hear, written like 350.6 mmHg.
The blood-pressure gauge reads 36 mmHg
